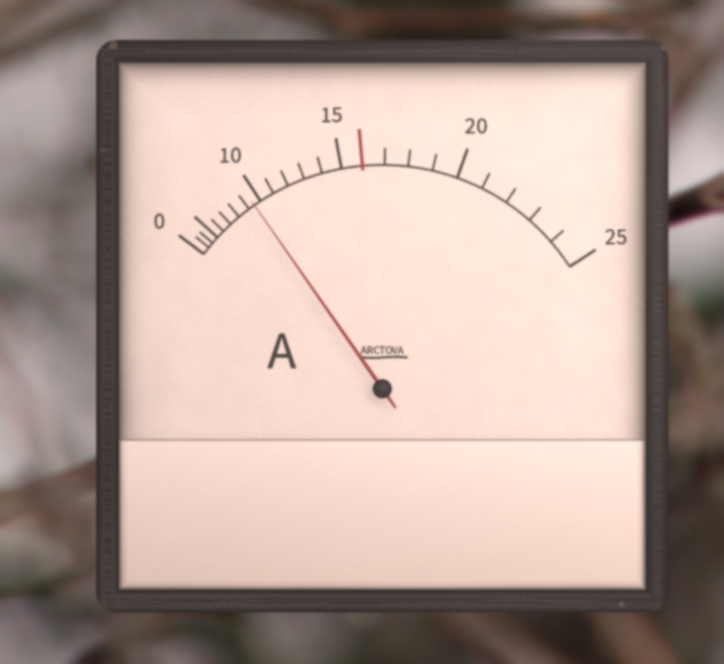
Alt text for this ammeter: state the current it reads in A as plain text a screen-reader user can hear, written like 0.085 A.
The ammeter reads 9.5 A
